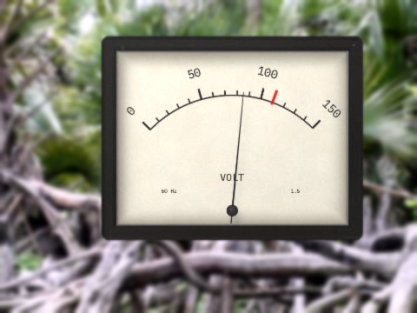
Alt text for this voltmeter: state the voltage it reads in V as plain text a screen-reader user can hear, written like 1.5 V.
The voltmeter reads 85 V
